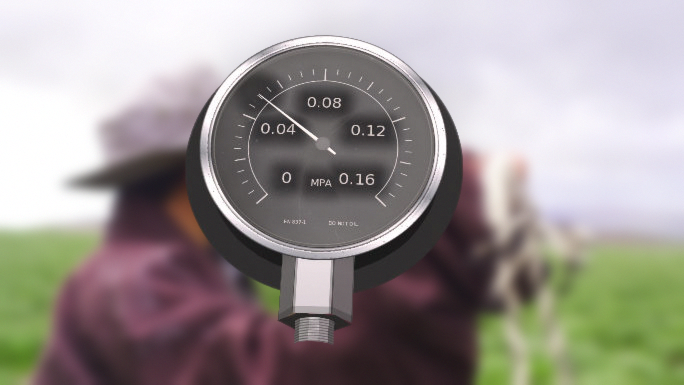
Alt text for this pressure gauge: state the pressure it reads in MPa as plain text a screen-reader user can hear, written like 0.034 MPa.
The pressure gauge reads 0.05 MPa
